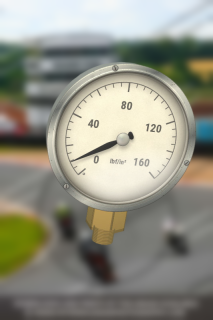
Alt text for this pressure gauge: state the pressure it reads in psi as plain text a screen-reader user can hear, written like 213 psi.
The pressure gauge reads 10 psi
